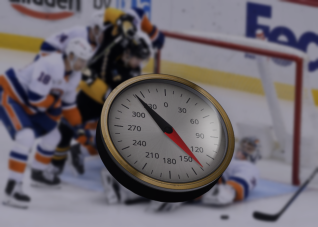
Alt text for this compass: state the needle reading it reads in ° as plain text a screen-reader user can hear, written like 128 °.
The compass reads 140 °
